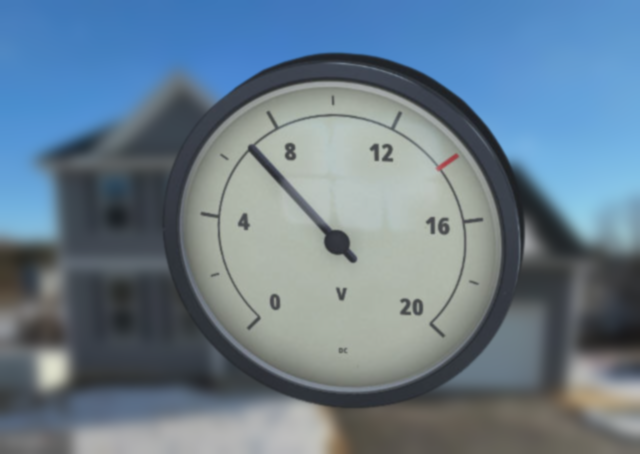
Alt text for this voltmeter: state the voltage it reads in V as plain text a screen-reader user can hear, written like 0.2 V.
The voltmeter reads 7 V
